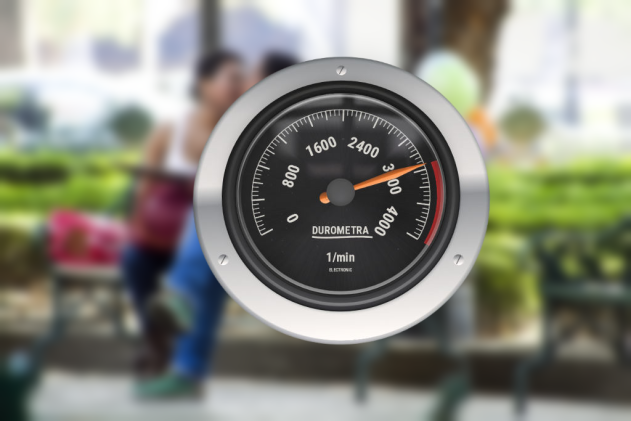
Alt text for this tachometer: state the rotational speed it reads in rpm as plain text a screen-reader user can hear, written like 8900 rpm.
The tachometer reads 3150 rpm
